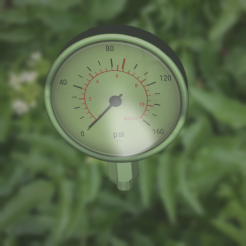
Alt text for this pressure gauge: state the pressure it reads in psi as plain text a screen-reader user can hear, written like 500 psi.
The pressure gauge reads 0 psi
